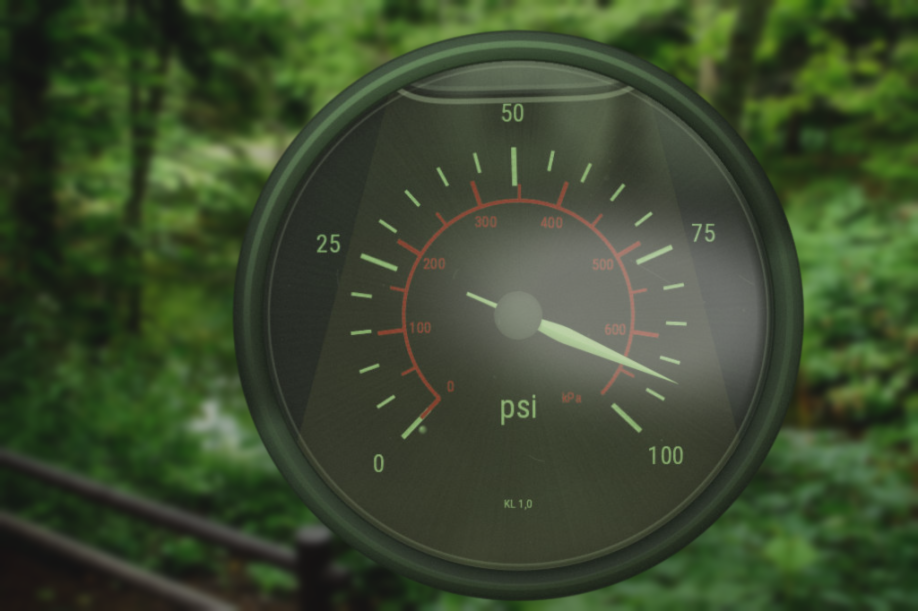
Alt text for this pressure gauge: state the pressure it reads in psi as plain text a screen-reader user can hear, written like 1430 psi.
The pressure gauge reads 92.5 psi
